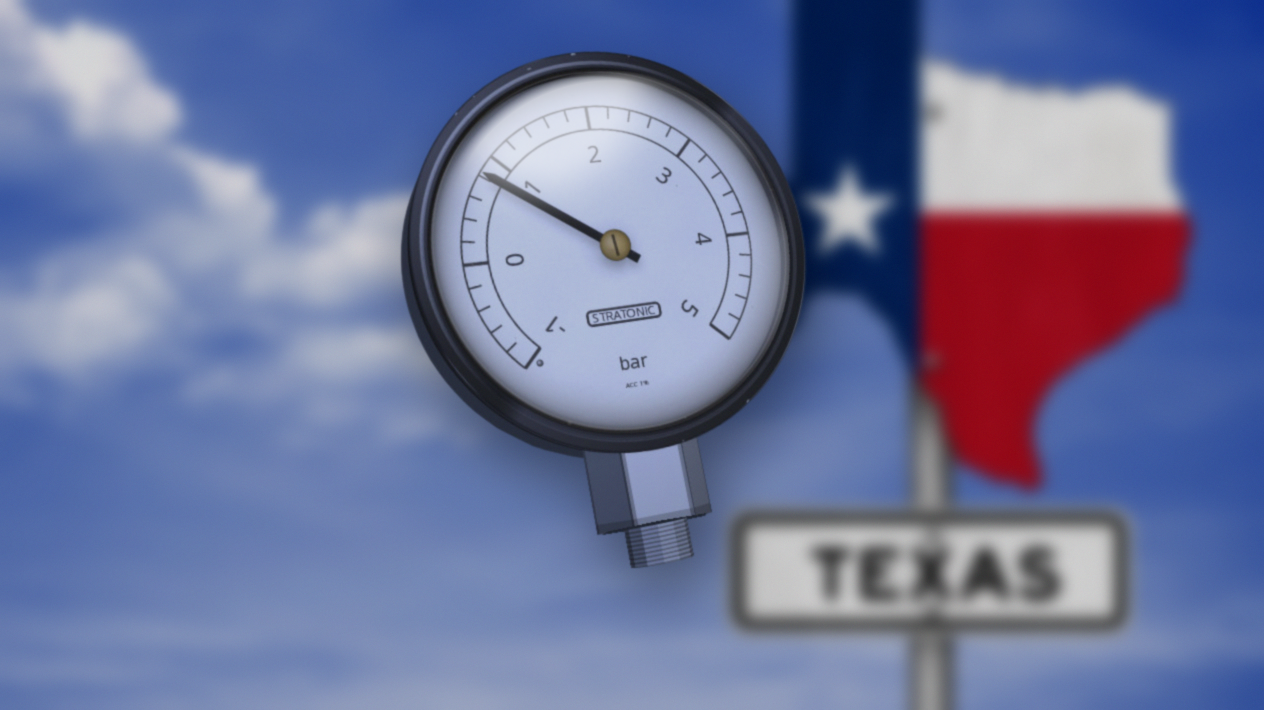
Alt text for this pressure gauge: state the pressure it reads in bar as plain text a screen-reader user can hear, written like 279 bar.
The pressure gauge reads 0.8 bar
